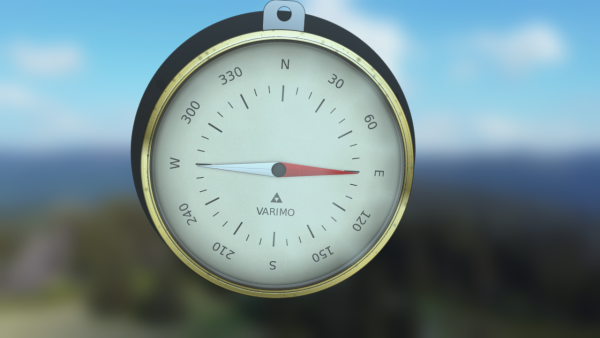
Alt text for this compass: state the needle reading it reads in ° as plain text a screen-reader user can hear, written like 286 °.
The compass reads 90 °
